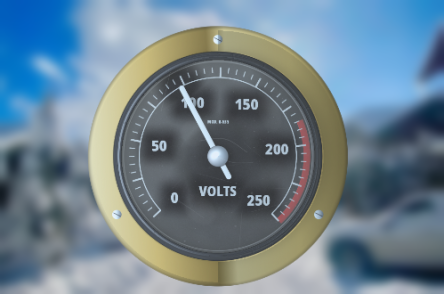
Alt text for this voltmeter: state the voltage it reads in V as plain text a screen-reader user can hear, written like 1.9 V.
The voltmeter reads 97.5 V
